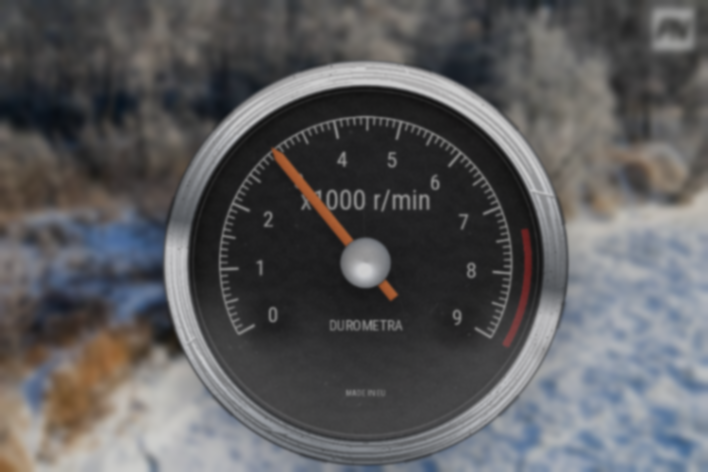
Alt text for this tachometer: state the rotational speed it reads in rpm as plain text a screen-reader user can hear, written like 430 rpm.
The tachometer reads 3000 rpm
